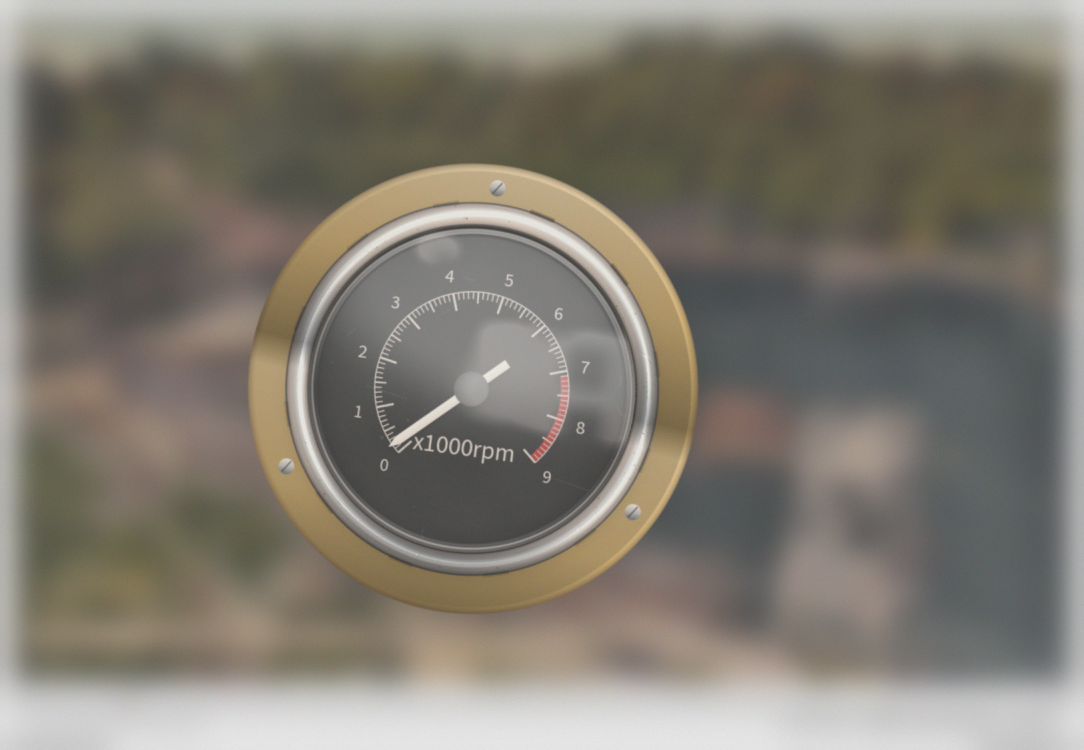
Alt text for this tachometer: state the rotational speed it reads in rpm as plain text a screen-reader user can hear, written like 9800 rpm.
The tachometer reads 200 rpm
